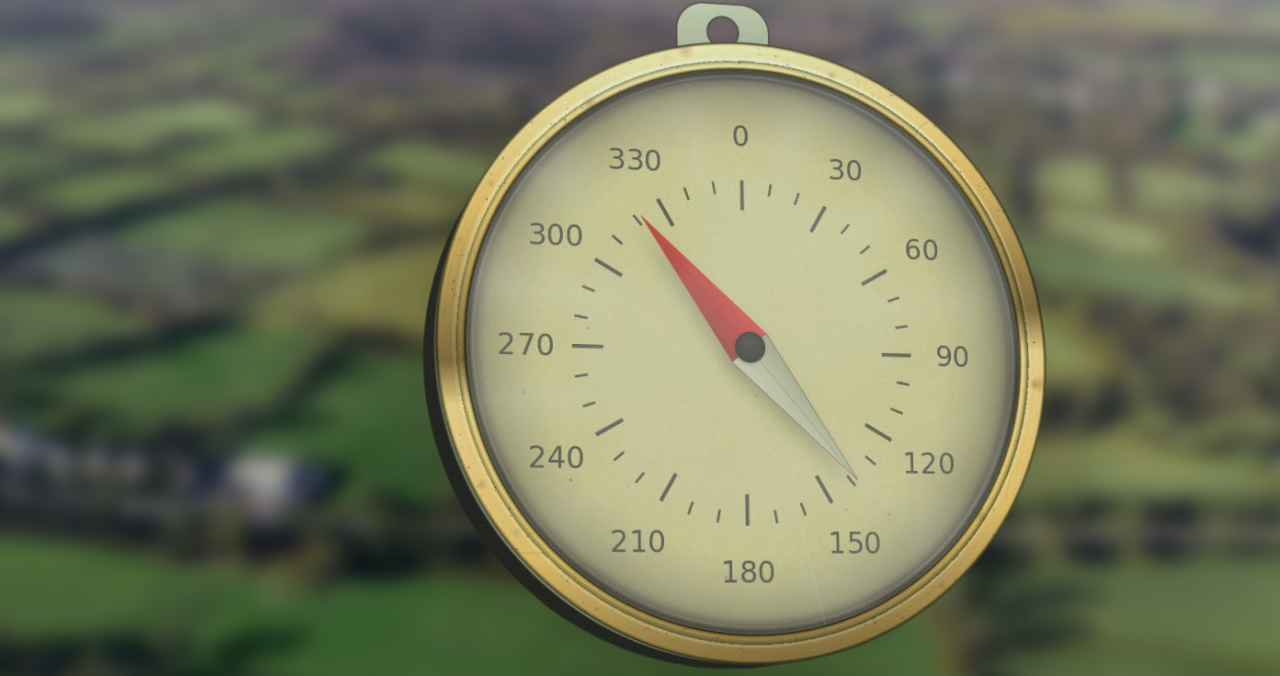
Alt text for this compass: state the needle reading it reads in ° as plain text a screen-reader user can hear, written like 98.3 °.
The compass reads 320 °
